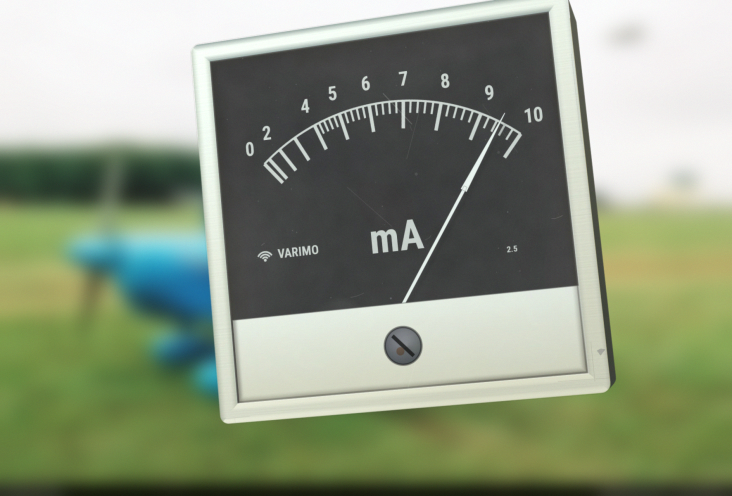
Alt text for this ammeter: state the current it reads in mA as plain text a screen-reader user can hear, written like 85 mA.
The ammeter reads 9.5 mA
